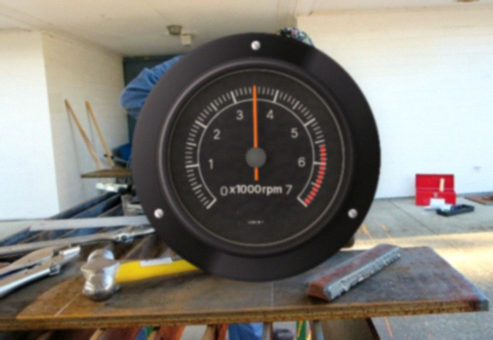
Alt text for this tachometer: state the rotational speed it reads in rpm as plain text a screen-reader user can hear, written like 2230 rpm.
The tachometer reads 3500 rpm
